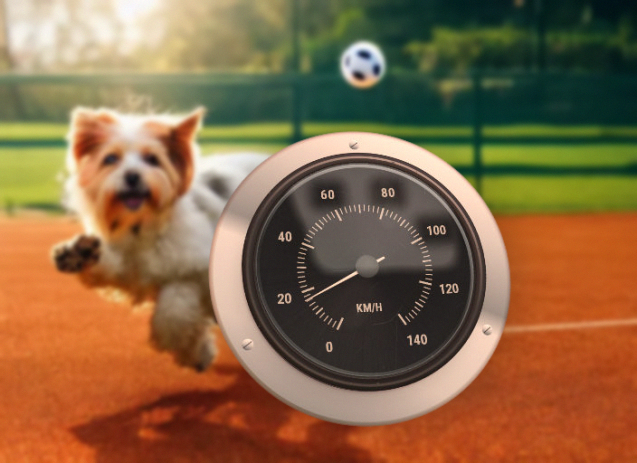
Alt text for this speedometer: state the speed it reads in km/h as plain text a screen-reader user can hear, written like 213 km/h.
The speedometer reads 16 km/h
